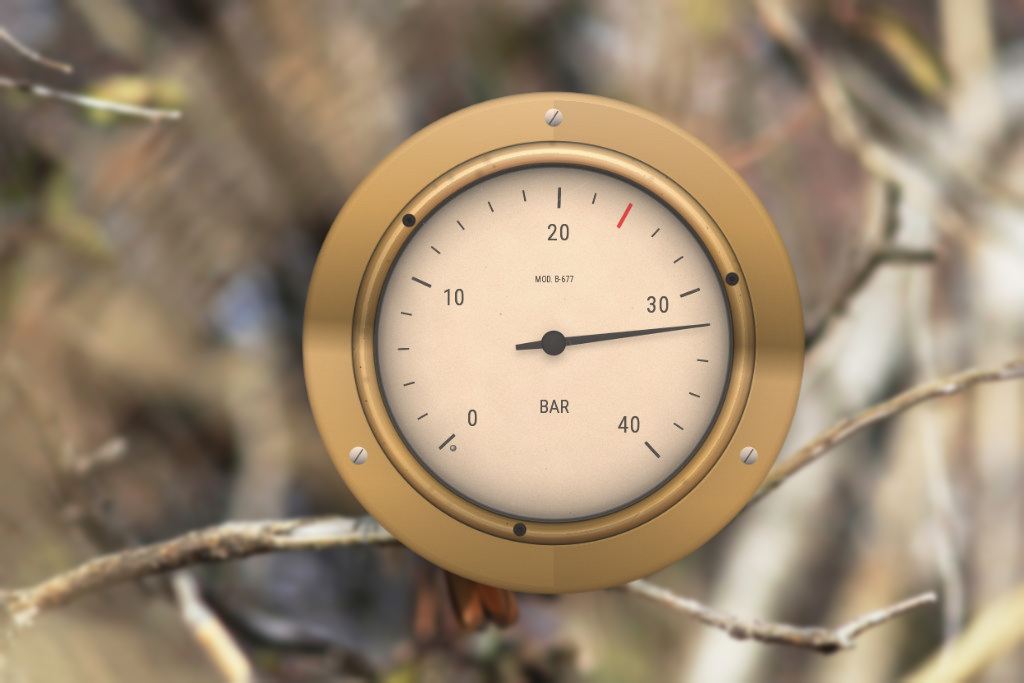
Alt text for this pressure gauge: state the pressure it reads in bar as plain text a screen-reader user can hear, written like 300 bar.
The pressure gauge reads 32 bar
